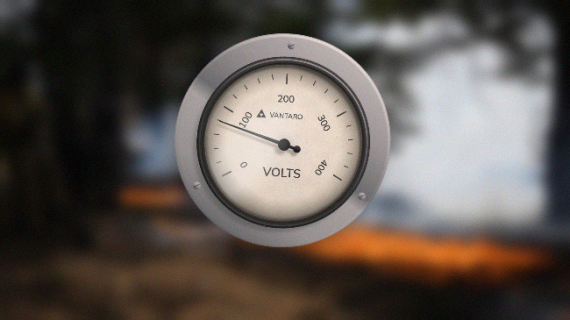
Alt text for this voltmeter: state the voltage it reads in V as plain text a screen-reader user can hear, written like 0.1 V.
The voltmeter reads 80 V
